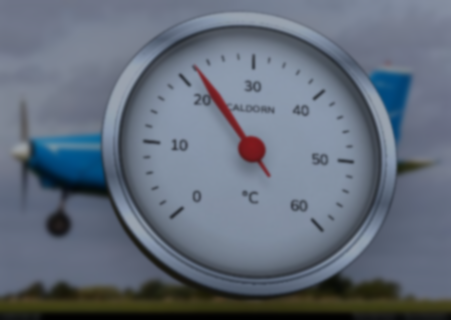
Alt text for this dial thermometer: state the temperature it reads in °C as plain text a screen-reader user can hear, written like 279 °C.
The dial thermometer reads 22 °C
